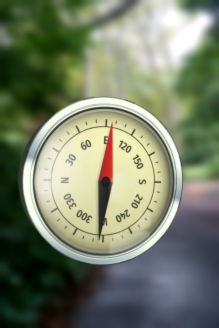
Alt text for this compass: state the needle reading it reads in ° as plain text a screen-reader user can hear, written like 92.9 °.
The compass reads 95 °
